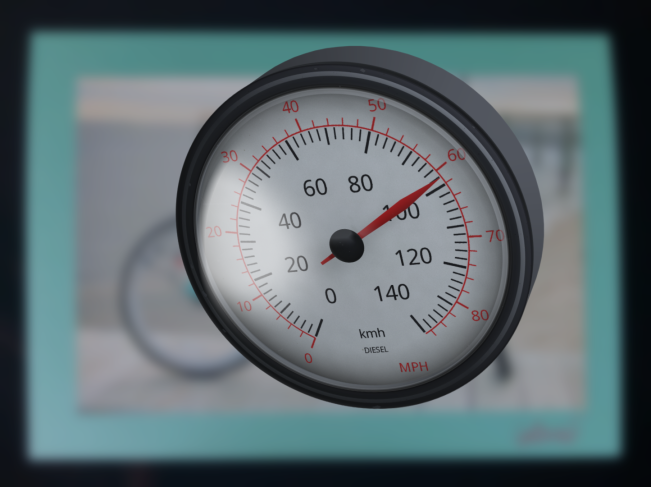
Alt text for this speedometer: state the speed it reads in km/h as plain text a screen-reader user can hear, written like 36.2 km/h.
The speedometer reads 98 km/h
